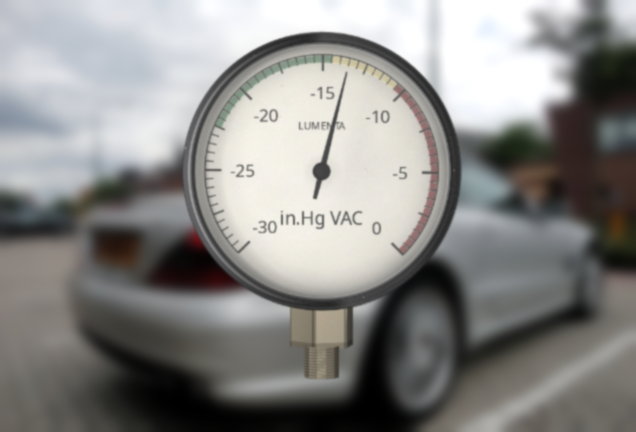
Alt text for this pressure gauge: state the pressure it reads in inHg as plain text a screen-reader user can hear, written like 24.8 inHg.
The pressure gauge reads -13.5 inHg
